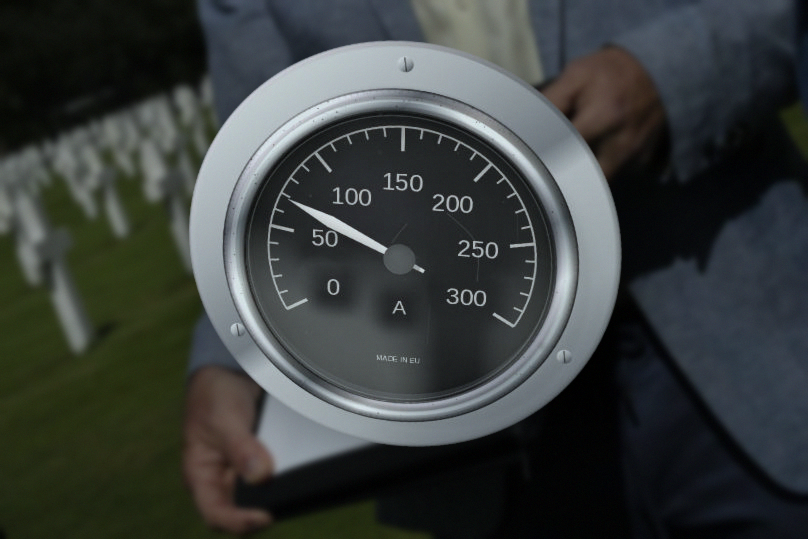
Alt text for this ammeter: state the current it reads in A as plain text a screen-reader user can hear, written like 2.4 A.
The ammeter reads 70 A
